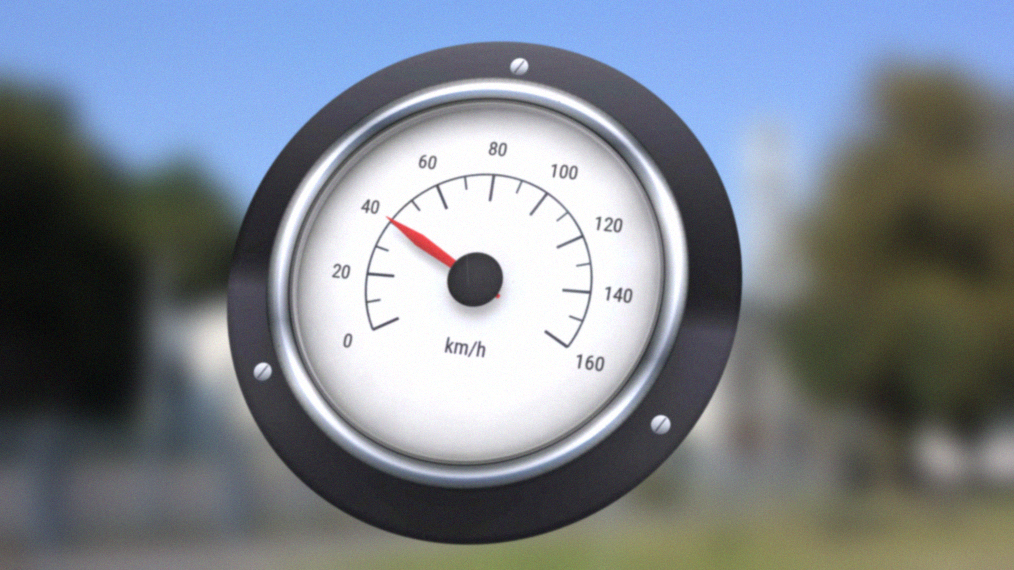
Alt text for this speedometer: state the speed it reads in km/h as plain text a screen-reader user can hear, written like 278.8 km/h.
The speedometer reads 40 km/h
